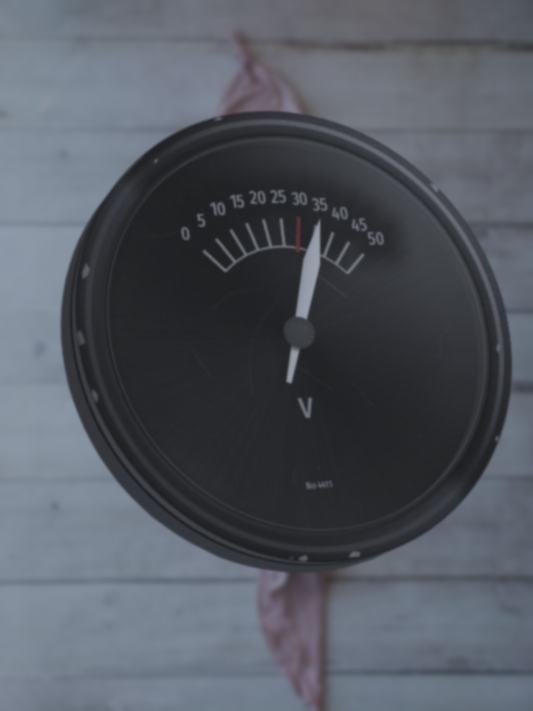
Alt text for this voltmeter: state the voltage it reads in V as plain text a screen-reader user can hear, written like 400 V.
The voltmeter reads 35 V
